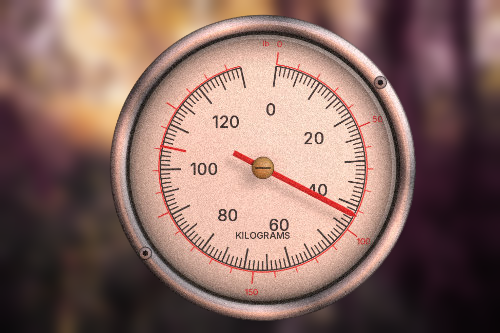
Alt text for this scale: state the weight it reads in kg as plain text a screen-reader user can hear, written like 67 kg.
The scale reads 42 kg
